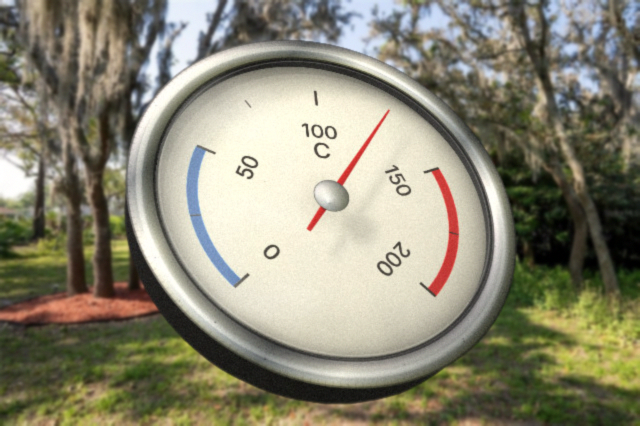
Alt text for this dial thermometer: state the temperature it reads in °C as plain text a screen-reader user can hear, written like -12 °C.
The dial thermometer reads 125 °C
